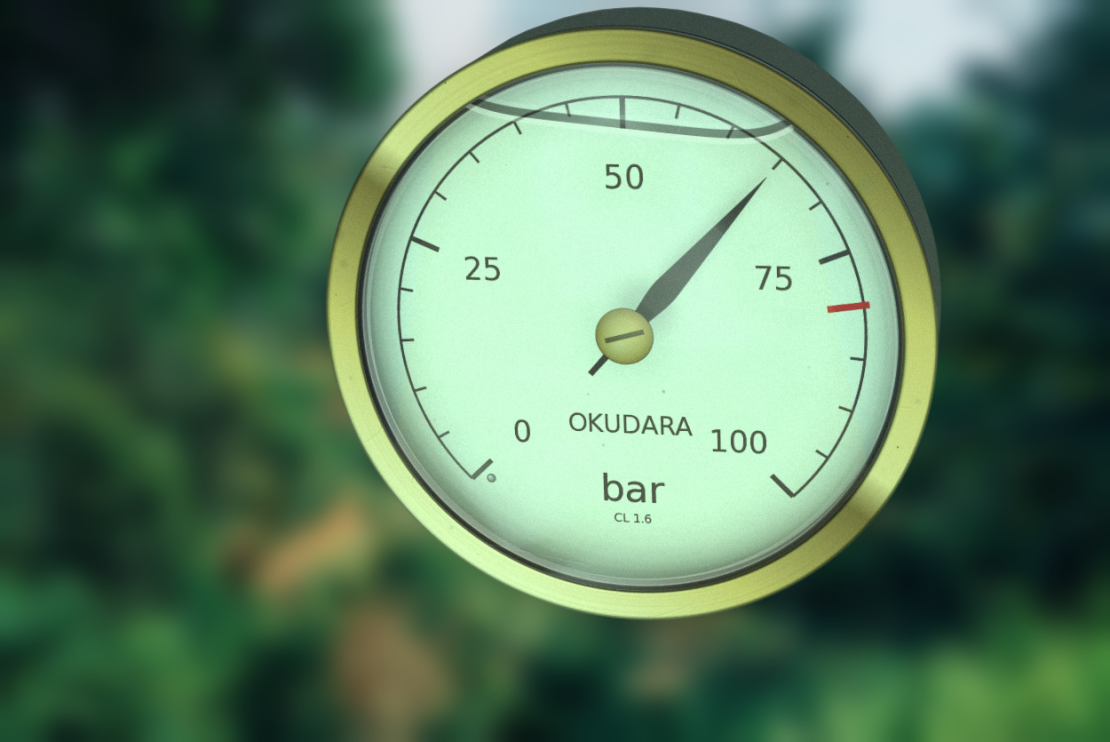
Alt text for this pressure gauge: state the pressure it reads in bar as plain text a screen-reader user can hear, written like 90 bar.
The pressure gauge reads 65 bar
